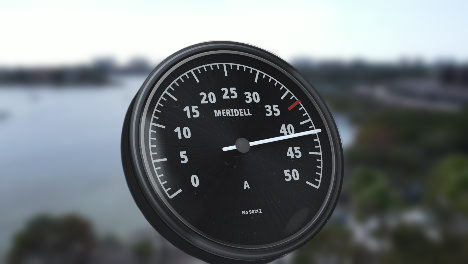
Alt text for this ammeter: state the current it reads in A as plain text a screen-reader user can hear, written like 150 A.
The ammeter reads 42 A
